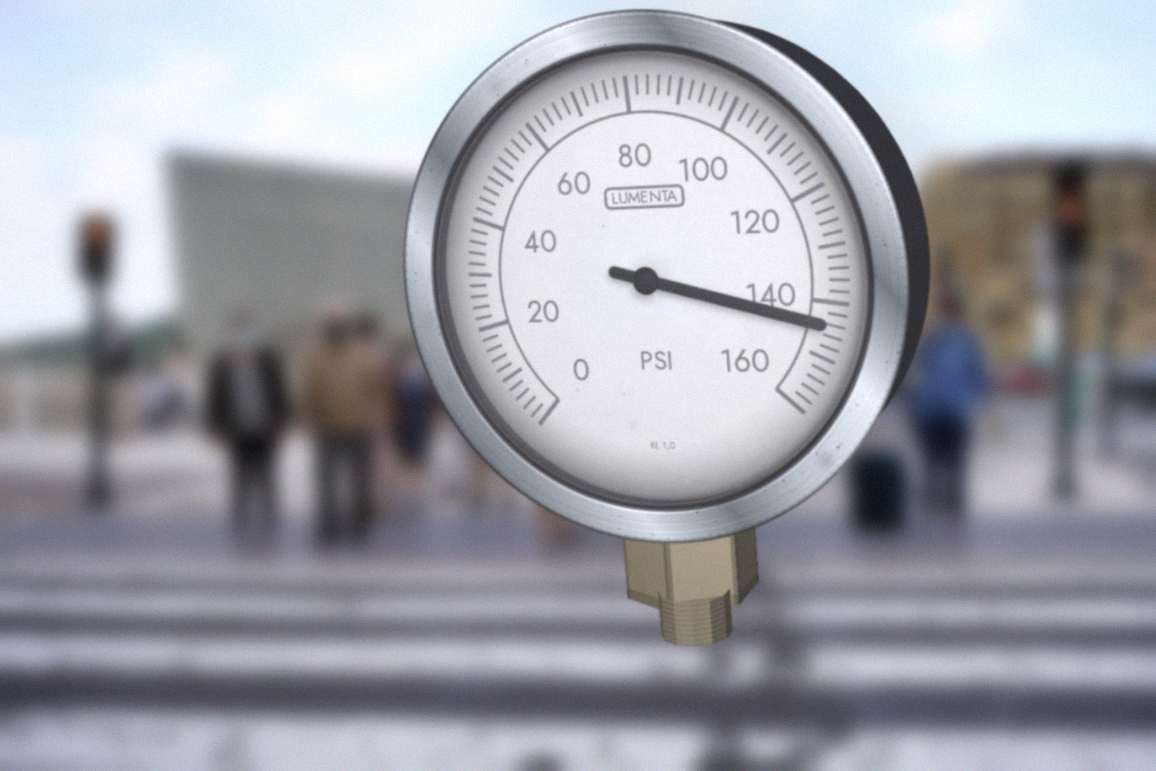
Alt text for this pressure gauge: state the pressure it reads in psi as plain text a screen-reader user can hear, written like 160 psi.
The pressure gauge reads 144 psi
